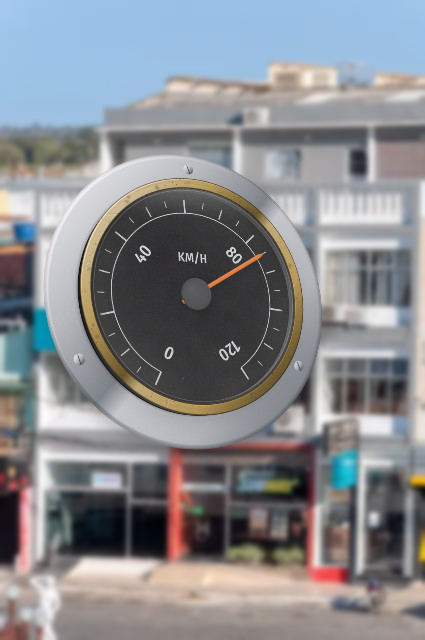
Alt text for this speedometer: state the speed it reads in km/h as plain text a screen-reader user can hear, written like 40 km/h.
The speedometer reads 85 km/h
